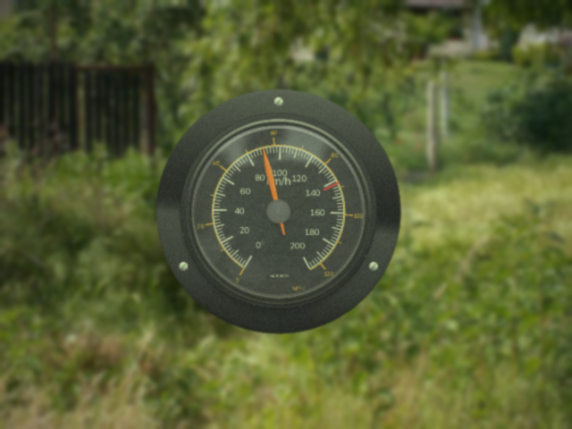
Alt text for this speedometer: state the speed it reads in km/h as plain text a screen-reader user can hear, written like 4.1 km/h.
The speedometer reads 90 km/h
